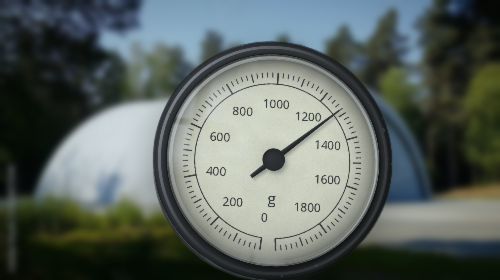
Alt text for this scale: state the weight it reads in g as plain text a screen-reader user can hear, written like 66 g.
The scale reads 1280 g
